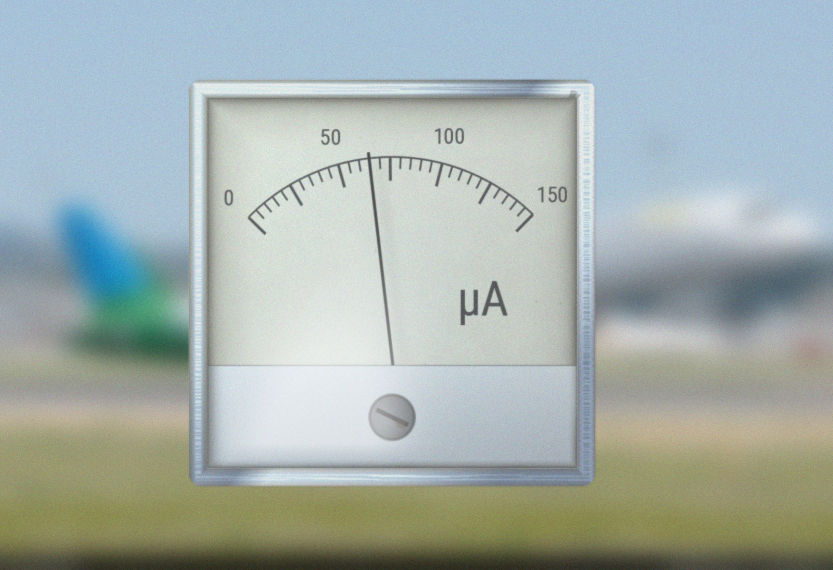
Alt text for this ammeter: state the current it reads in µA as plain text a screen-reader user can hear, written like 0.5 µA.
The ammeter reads 65 µA
